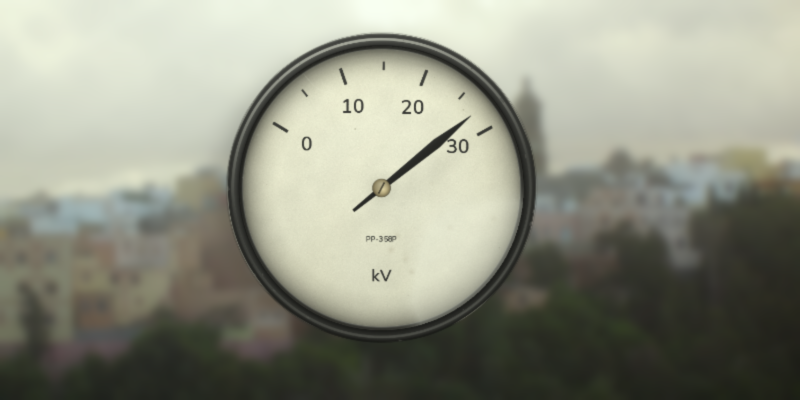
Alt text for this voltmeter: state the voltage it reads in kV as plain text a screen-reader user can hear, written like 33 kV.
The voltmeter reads 27.5 kV
